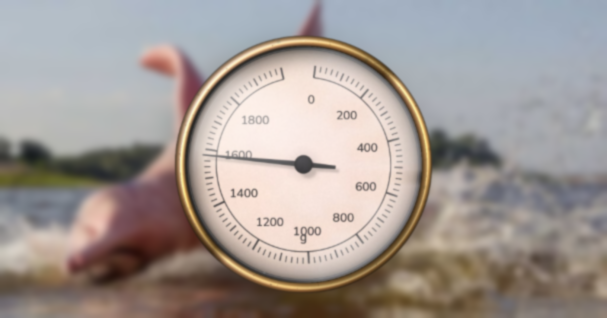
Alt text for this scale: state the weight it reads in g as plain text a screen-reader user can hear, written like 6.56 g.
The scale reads 1580 g
